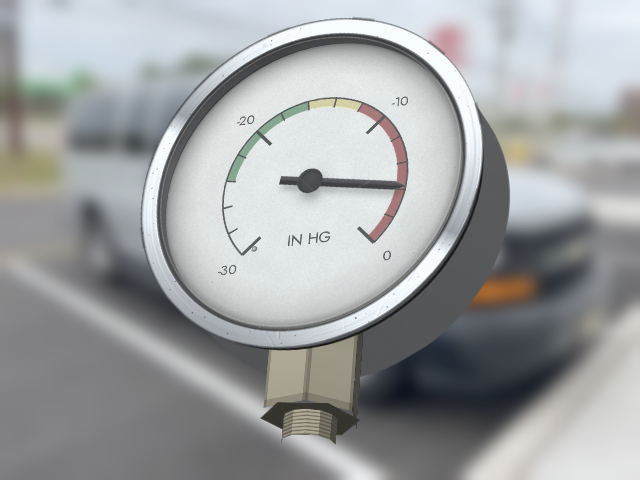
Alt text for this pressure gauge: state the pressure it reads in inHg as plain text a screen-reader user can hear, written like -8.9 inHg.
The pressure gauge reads -4 inHg
